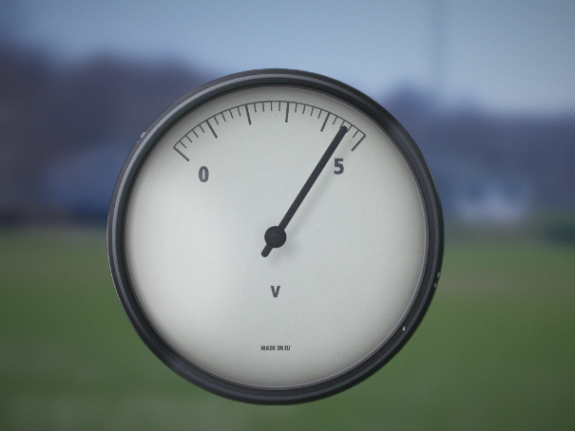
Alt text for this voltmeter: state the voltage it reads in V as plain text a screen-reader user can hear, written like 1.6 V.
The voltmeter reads 4.5 V
